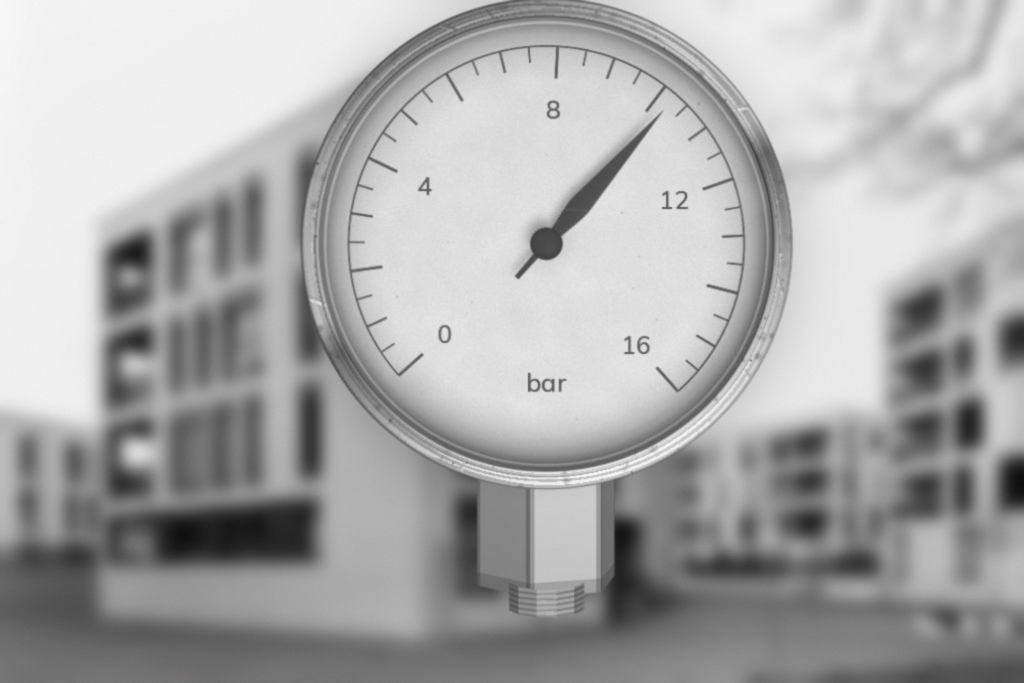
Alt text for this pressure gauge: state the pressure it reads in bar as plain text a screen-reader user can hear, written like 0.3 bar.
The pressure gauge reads 10.25 bar
